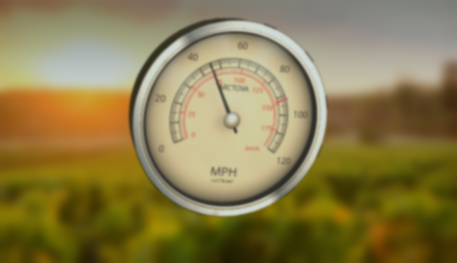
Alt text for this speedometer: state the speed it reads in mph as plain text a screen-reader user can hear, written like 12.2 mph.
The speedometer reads 45 mph
